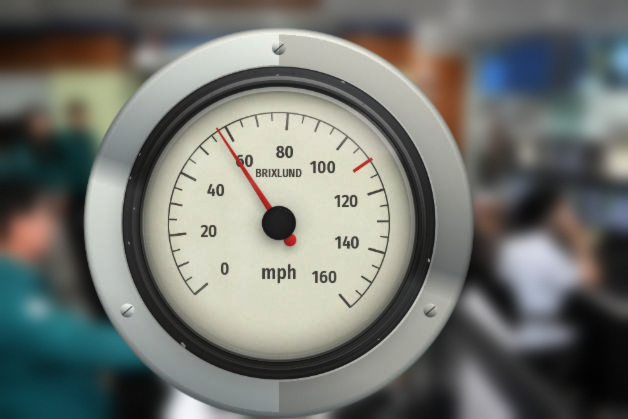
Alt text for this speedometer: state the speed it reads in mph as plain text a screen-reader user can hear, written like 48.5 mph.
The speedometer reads 57.5 mph
